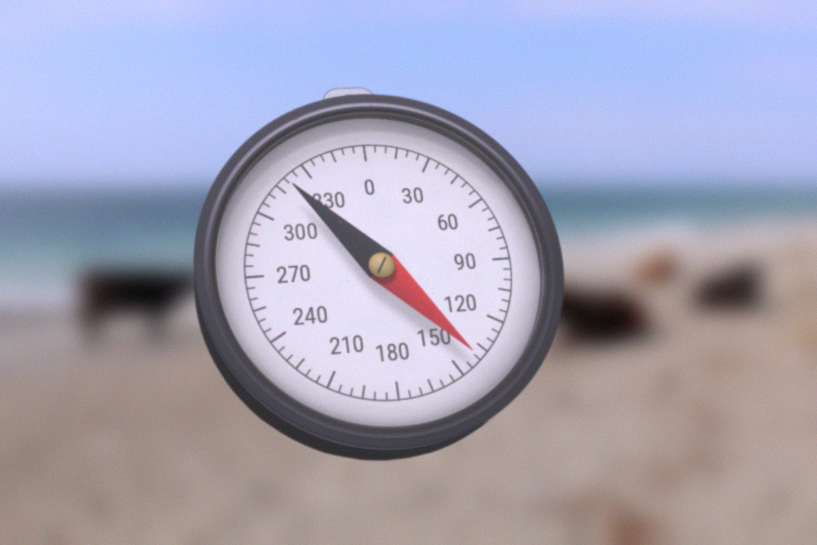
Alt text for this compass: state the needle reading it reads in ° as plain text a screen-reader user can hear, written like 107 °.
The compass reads 140 °
